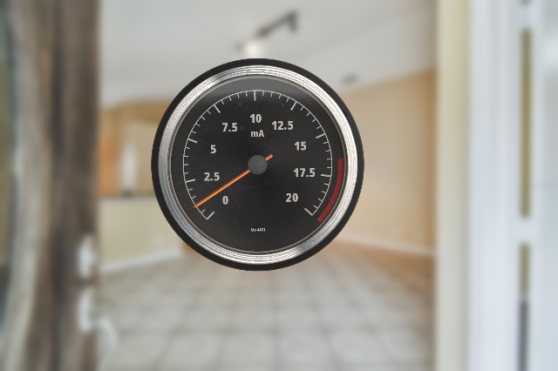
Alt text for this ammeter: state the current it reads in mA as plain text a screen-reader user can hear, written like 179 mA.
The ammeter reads 1 mA
